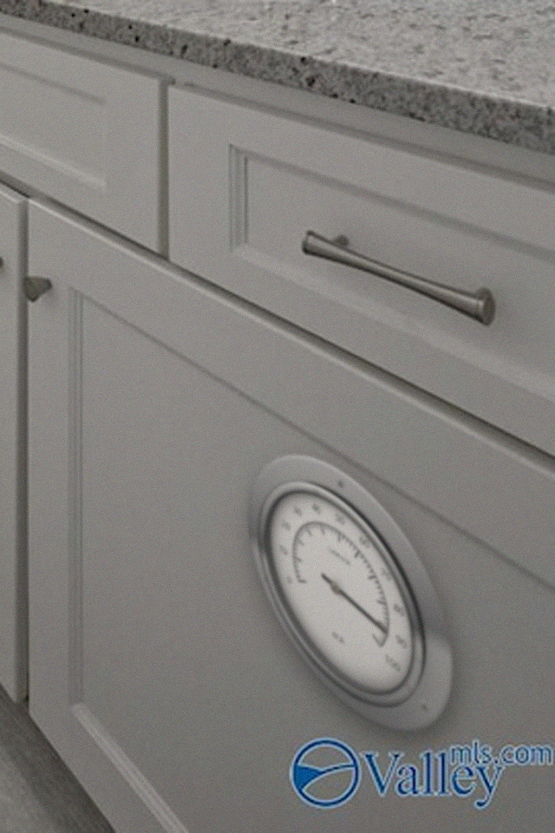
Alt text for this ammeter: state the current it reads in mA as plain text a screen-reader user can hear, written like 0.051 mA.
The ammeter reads 90 mA
